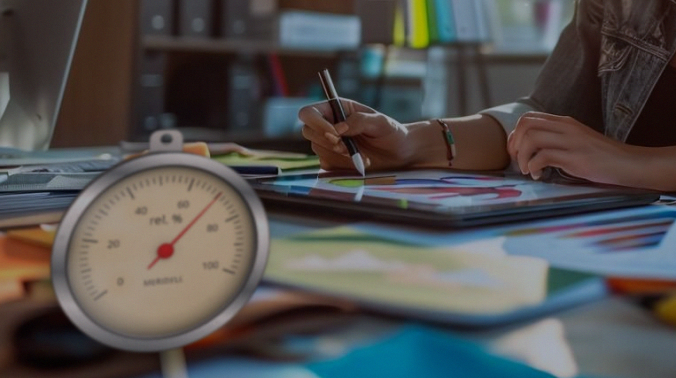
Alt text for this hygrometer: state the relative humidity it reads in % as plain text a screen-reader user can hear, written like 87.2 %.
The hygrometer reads 70 %
